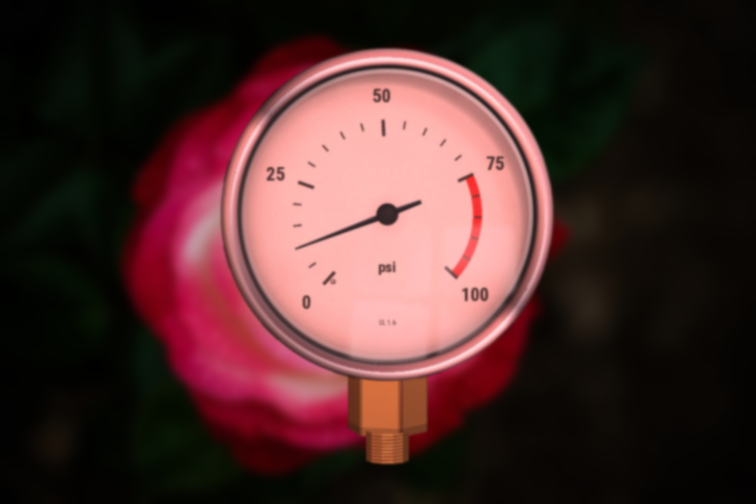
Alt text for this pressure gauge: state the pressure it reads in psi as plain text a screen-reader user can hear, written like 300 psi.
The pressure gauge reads 10 psi
